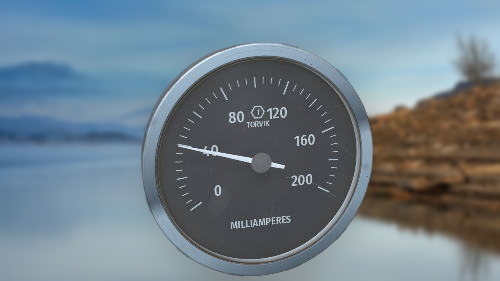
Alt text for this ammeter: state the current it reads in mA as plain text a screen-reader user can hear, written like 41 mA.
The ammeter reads 40 mA
